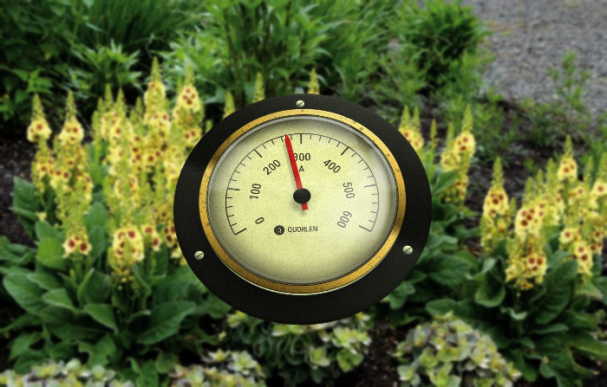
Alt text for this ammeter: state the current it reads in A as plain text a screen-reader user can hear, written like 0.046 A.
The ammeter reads 270 A
